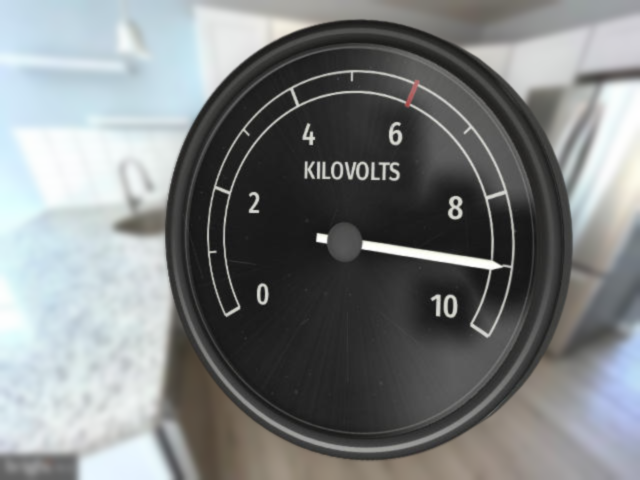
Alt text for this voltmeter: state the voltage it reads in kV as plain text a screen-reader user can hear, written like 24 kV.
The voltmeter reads 9 kV
